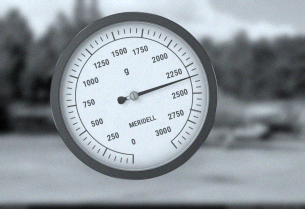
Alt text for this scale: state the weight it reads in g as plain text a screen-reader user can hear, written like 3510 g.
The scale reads 2350 g
